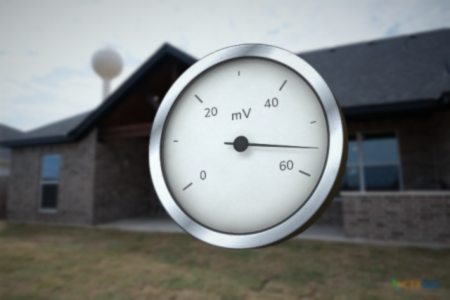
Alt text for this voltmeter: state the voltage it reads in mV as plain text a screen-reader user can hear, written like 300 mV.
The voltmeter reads 55 mV
